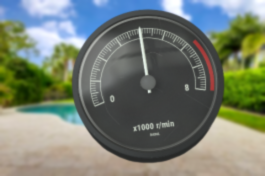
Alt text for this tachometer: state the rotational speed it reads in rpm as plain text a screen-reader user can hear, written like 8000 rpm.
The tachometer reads 4000 rpm
